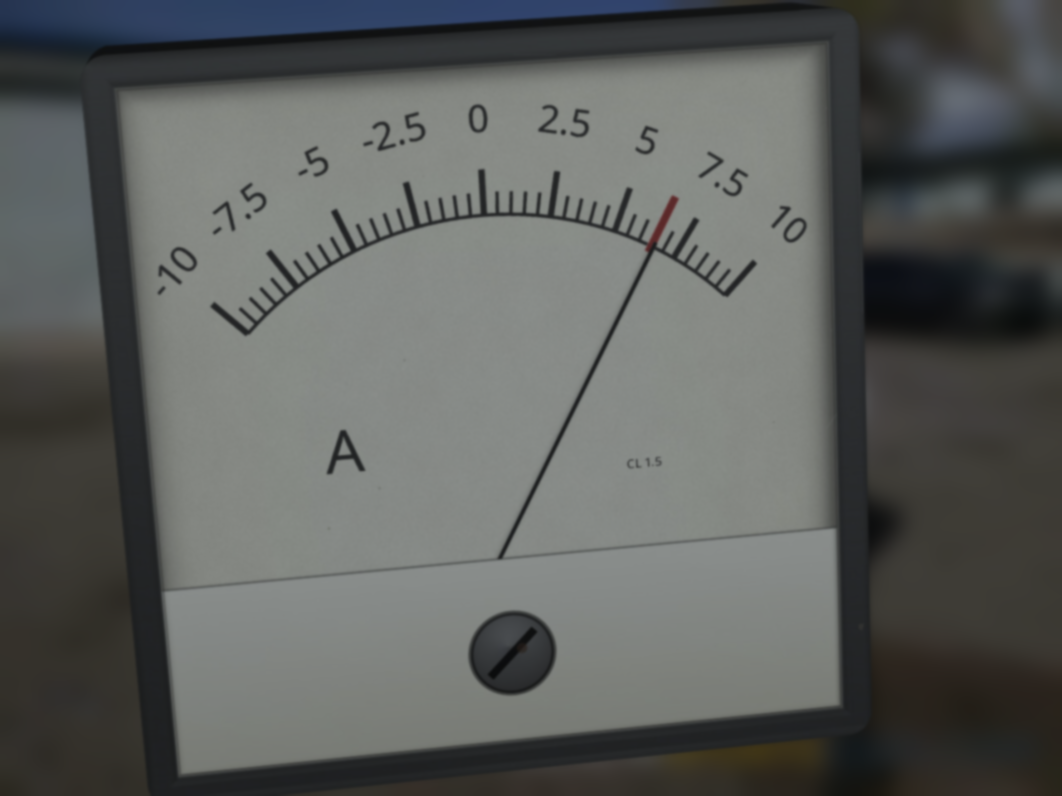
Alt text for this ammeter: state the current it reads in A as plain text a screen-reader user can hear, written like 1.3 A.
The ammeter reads 6.5 A
